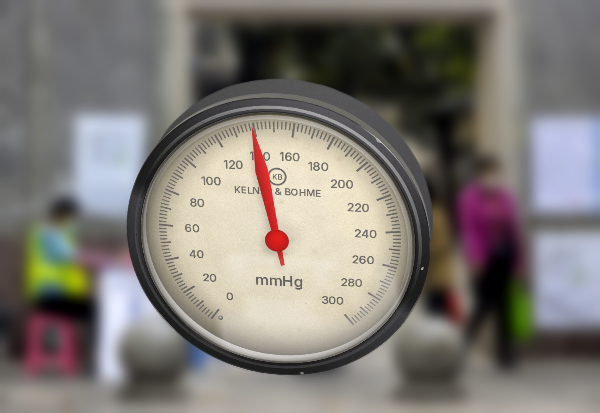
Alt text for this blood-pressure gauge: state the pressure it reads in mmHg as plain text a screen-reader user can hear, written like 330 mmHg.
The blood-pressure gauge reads 140 mmHg
